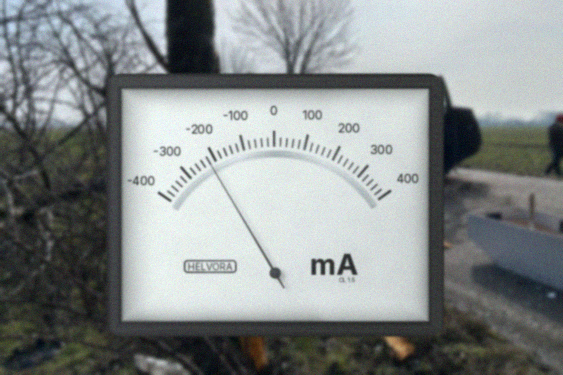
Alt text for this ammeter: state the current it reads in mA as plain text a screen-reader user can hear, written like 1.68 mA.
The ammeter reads -220 mA
